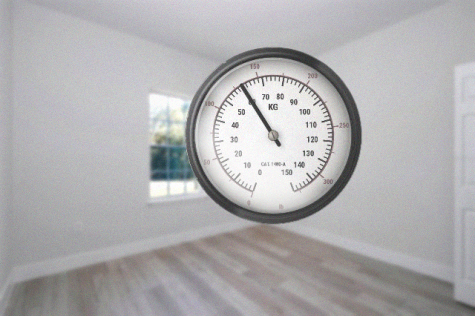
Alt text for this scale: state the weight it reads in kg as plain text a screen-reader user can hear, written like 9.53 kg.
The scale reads 60 kg
